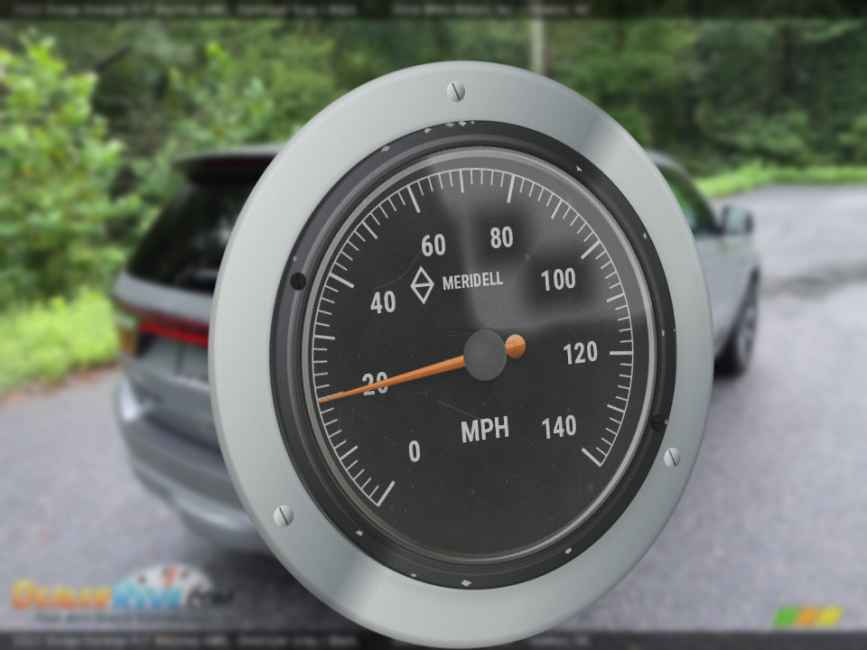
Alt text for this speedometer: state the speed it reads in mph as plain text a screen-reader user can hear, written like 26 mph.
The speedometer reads 20 mph
